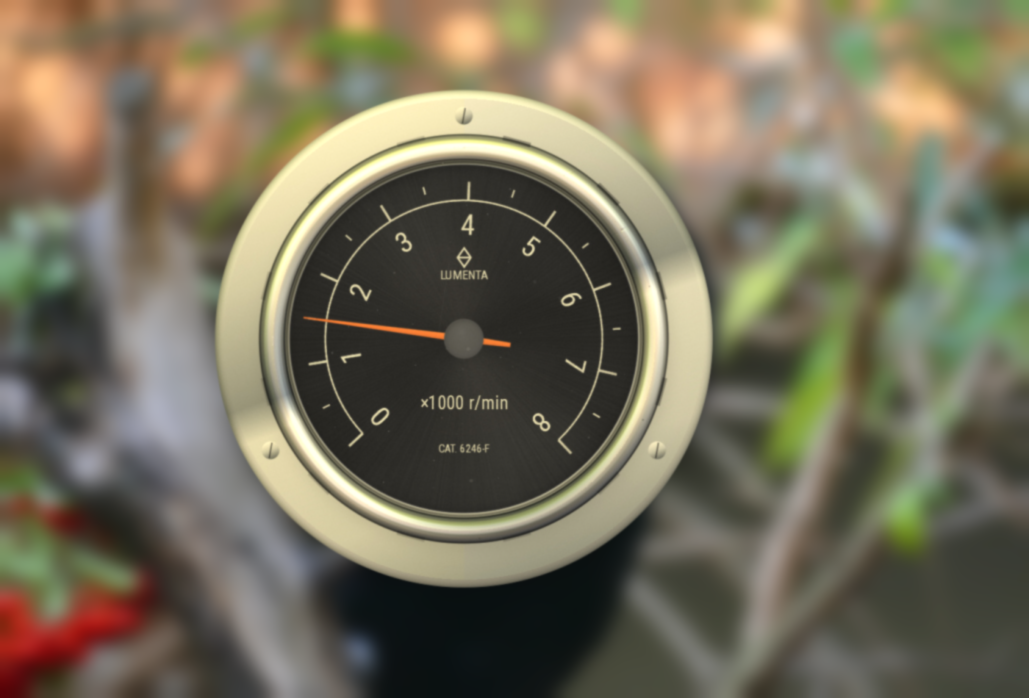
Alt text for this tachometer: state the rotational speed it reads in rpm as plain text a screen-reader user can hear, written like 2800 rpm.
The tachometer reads 1500 rpm
